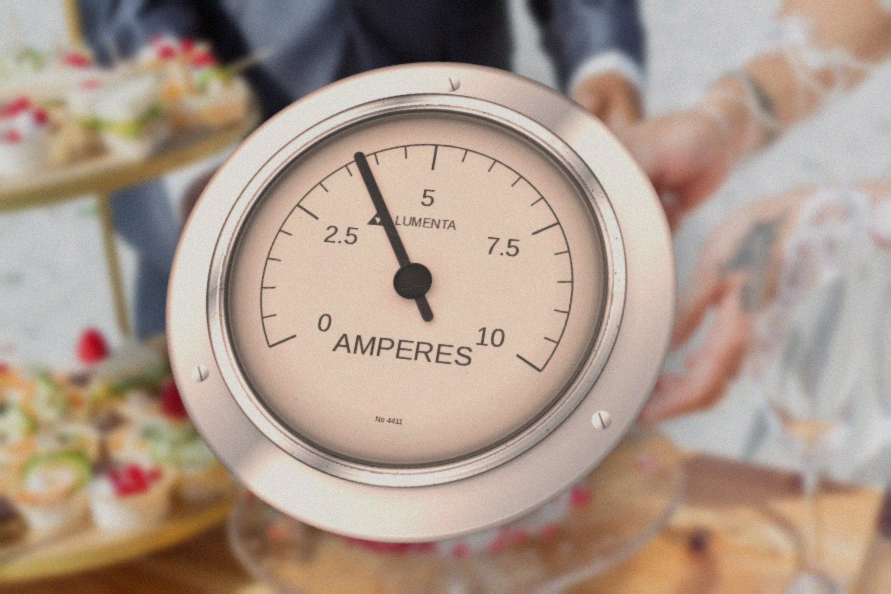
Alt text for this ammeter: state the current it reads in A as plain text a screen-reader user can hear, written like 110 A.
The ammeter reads 3.75 A
